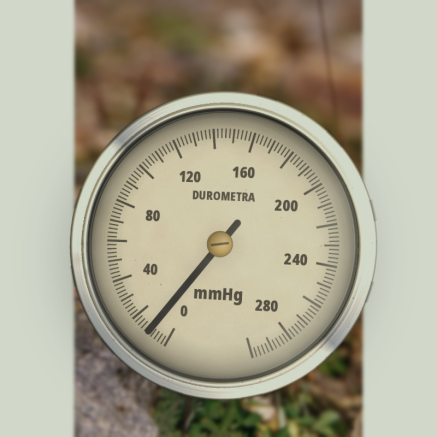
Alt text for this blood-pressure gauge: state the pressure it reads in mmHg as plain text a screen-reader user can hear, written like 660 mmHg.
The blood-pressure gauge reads 10 mmHg
